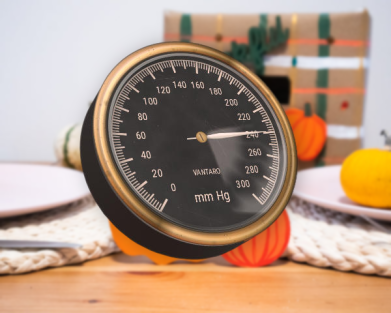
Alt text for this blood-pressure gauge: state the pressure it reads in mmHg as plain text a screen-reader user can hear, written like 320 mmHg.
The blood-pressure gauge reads 240 mmHg
